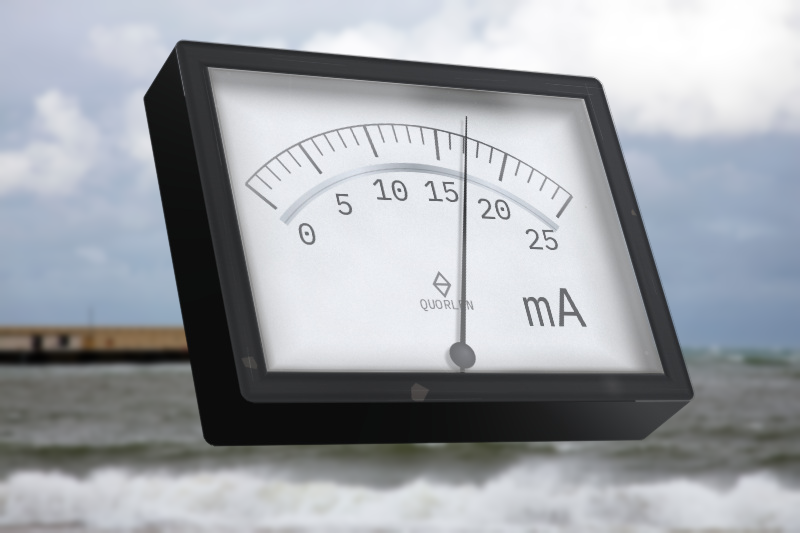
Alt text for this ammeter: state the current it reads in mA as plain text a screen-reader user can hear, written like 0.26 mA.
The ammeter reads 17 mA
